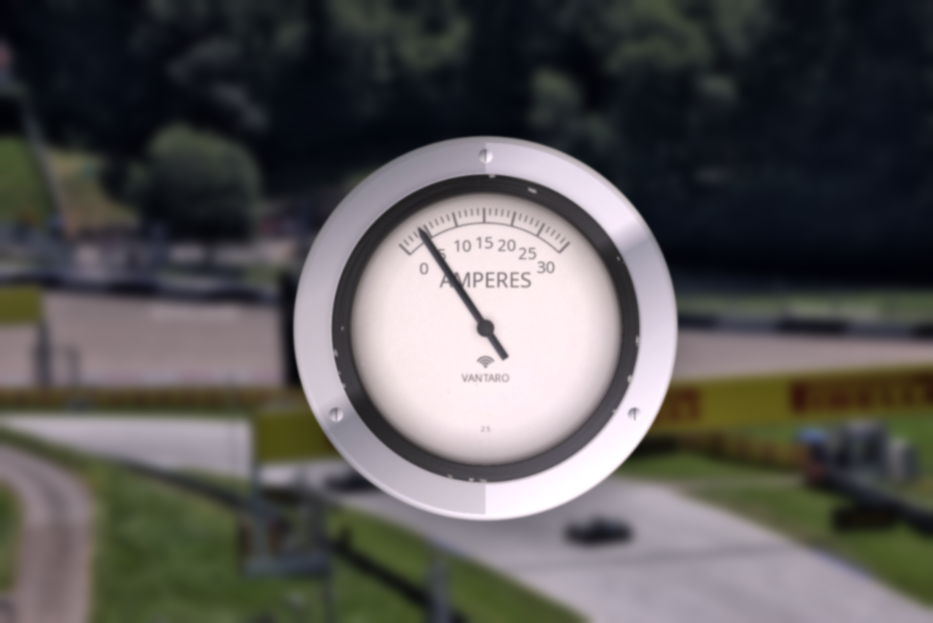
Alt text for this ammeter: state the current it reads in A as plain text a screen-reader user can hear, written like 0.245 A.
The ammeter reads 4 A
